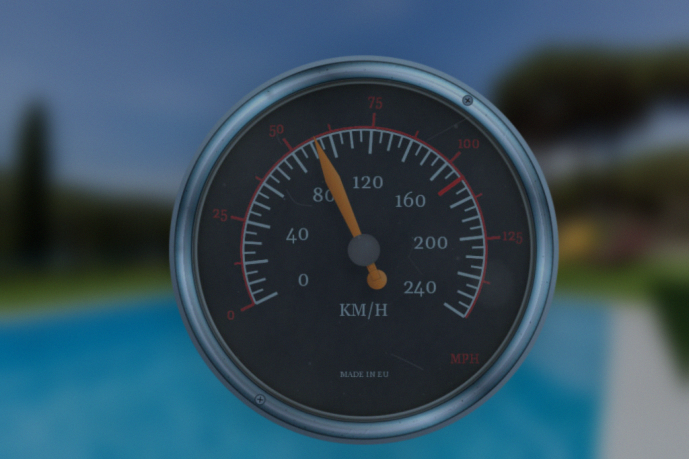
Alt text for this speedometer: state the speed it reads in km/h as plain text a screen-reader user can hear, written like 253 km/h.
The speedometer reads 92.5 km/h
